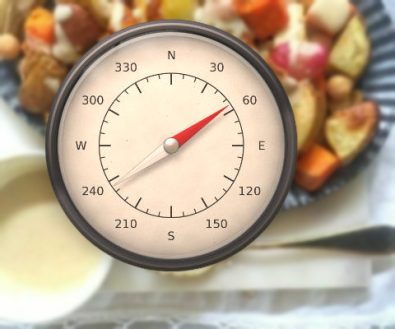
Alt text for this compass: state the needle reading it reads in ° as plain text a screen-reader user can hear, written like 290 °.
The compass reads 55 °
